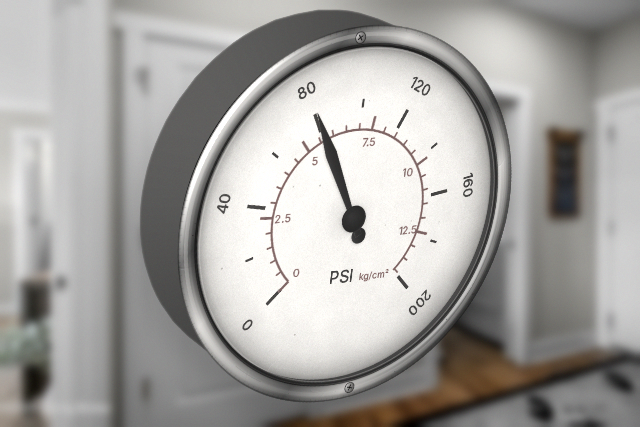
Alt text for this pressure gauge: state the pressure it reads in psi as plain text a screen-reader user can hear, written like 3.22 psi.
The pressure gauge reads 80 psi
